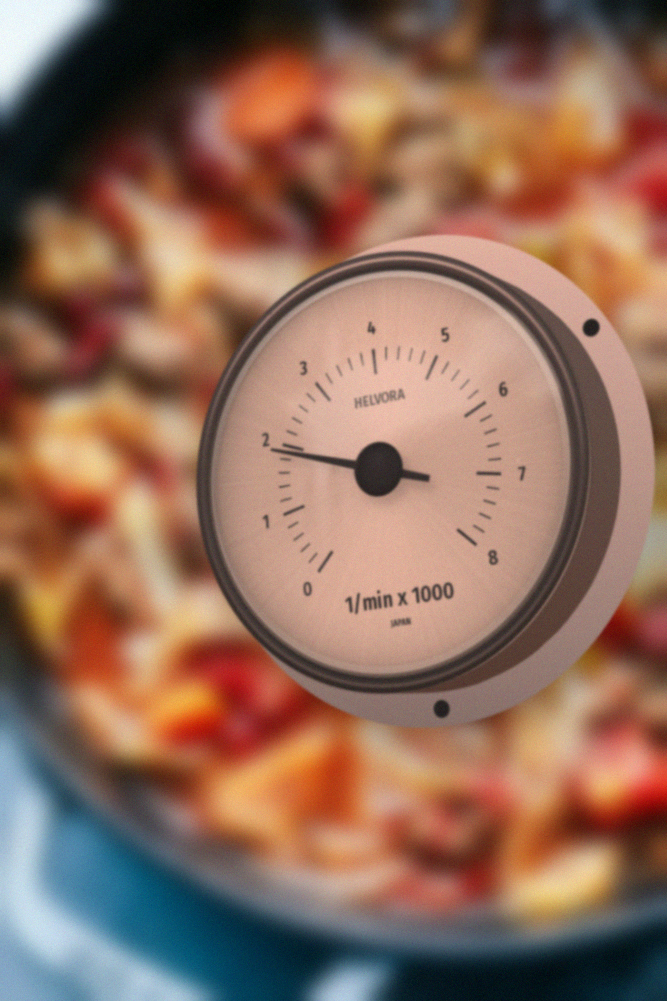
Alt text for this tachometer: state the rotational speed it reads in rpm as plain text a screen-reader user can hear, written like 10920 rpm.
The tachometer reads 1900 rpm
